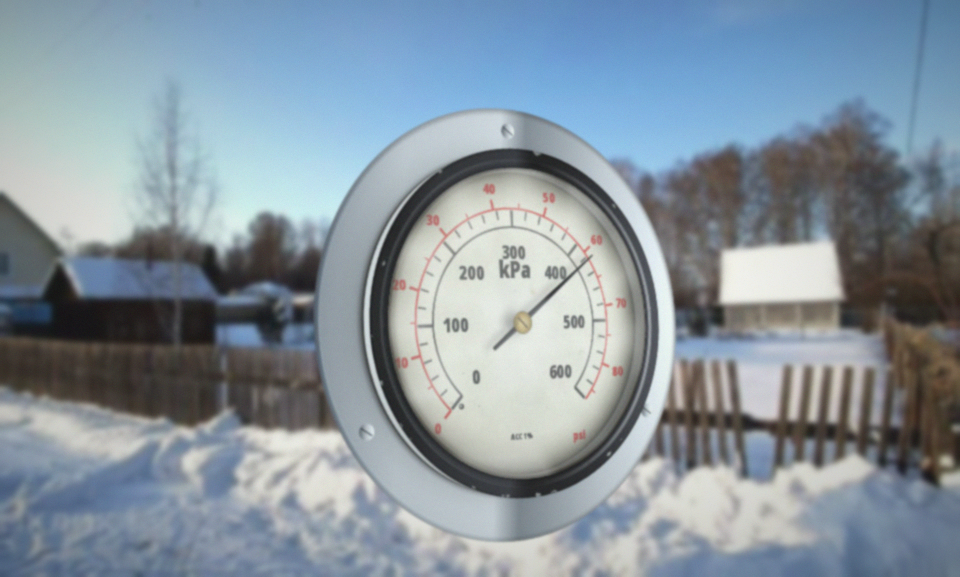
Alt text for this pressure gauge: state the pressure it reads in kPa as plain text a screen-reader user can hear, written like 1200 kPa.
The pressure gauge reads 420 kPa
